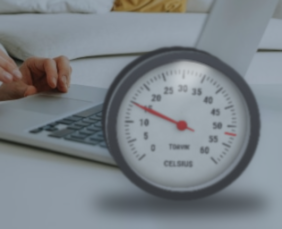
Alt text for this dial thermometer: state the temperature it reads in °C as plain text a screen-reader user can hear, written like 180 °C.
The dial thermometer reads 15 °C
